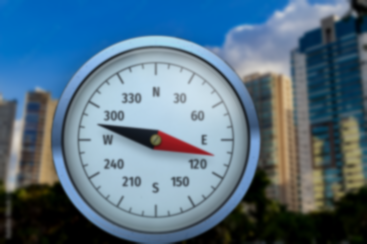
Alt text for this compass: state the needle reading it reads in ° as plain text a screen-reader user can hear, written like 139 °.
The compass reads 105 °
